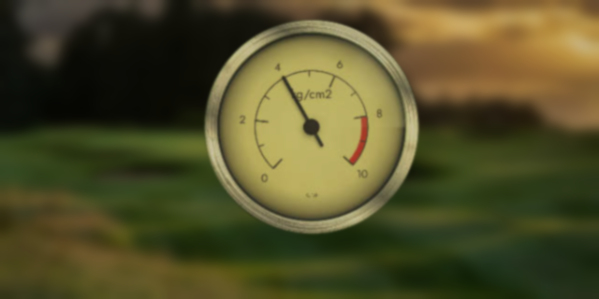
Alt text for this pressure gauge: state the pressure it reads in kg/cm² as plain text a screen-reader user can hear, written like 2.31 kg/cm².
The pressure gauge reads 4 kg/cm²
